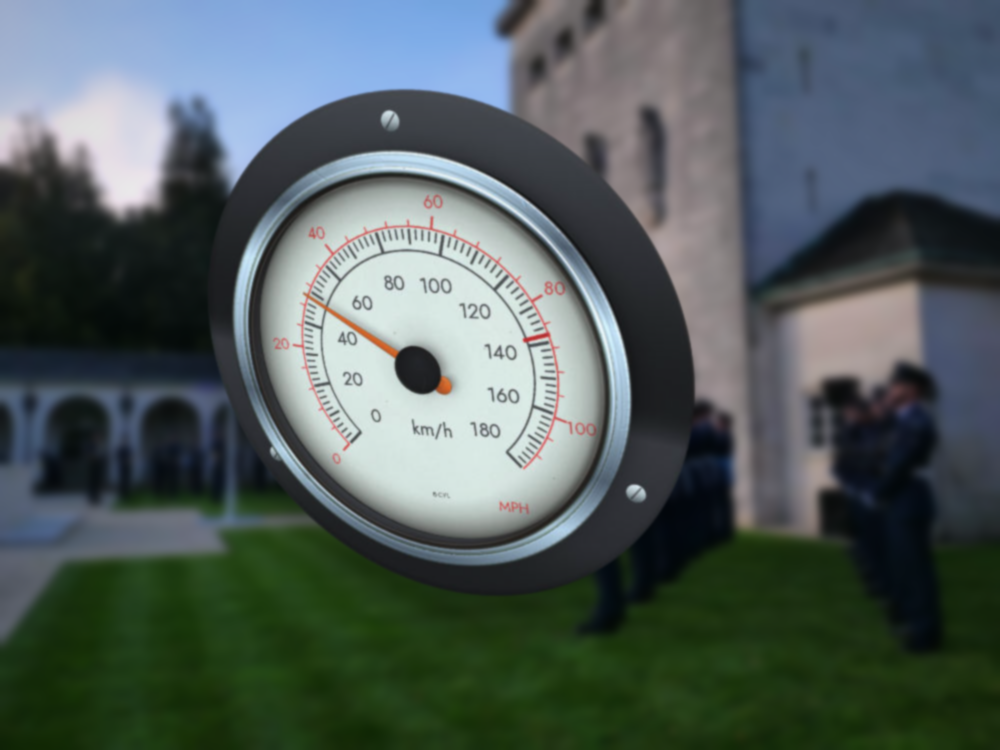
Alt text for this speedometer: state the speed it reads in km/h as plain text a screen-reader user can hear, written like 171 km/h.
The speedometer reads 50 km/h
